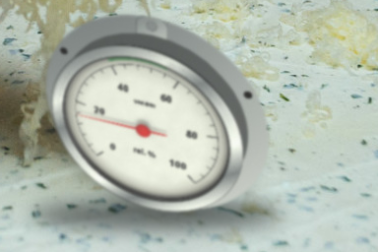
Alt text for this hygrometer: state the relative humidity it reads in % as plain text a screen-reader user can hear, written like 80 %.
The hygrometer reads 16 %
